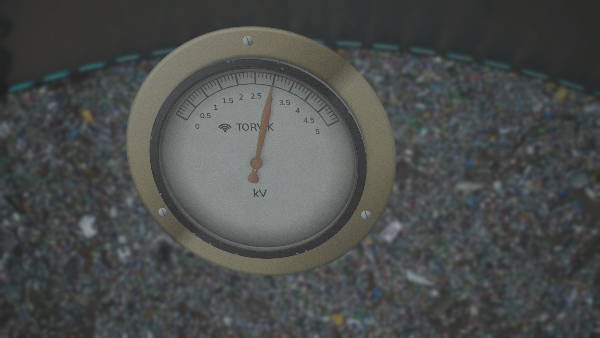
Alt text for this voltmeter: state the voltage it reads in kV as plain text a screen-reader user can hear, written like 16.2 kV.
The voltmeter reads 3 kV
